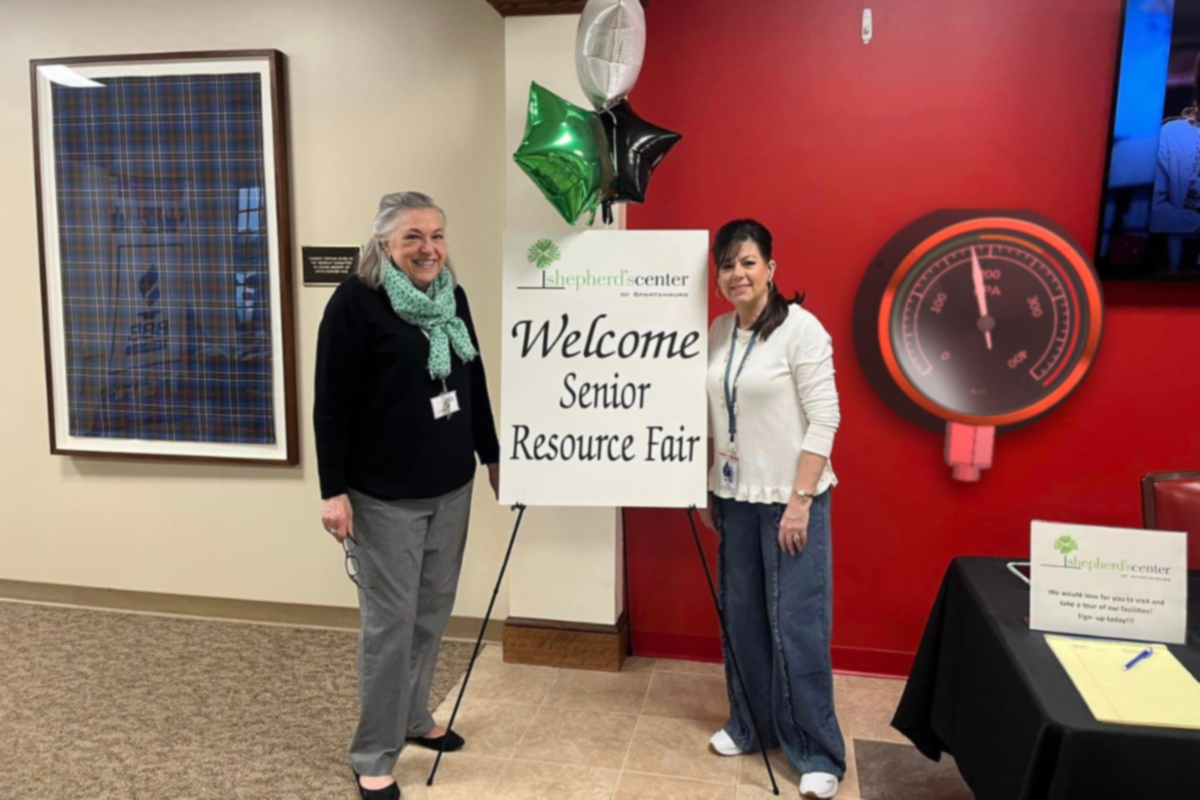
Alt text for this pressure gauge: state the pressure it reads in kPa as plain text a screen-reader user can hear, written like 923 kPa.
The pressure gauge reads 180 kPa
